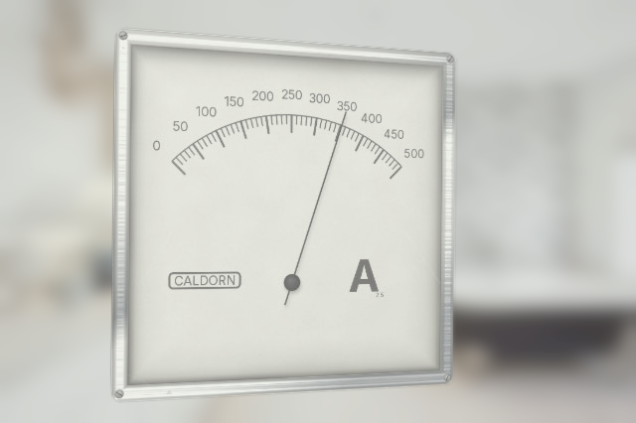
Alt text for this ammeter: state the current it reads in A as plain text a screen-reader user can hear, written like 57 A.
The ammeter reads 350 A
